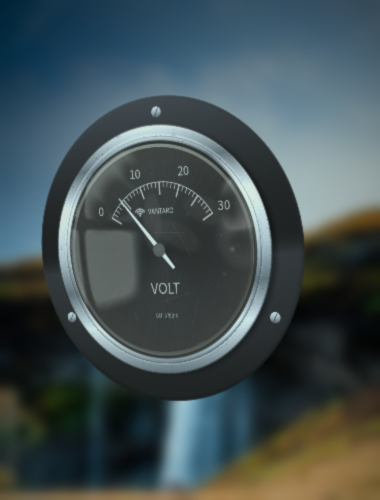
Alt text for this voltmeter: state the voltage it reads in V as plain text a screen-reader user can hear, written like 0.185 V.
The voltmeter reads 5 V
